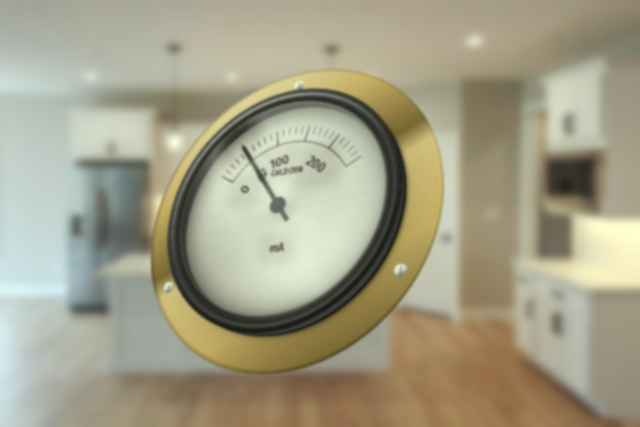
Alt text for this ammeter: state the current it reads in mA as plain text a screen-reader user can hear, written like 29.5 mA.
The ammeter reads 50 mA
